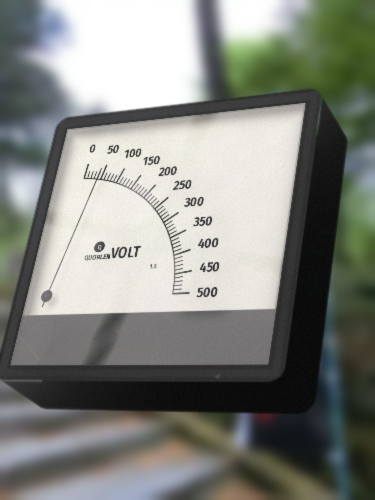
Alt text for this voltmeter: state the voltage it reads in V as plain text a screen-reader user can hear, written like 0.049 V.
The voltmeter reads 50 V
